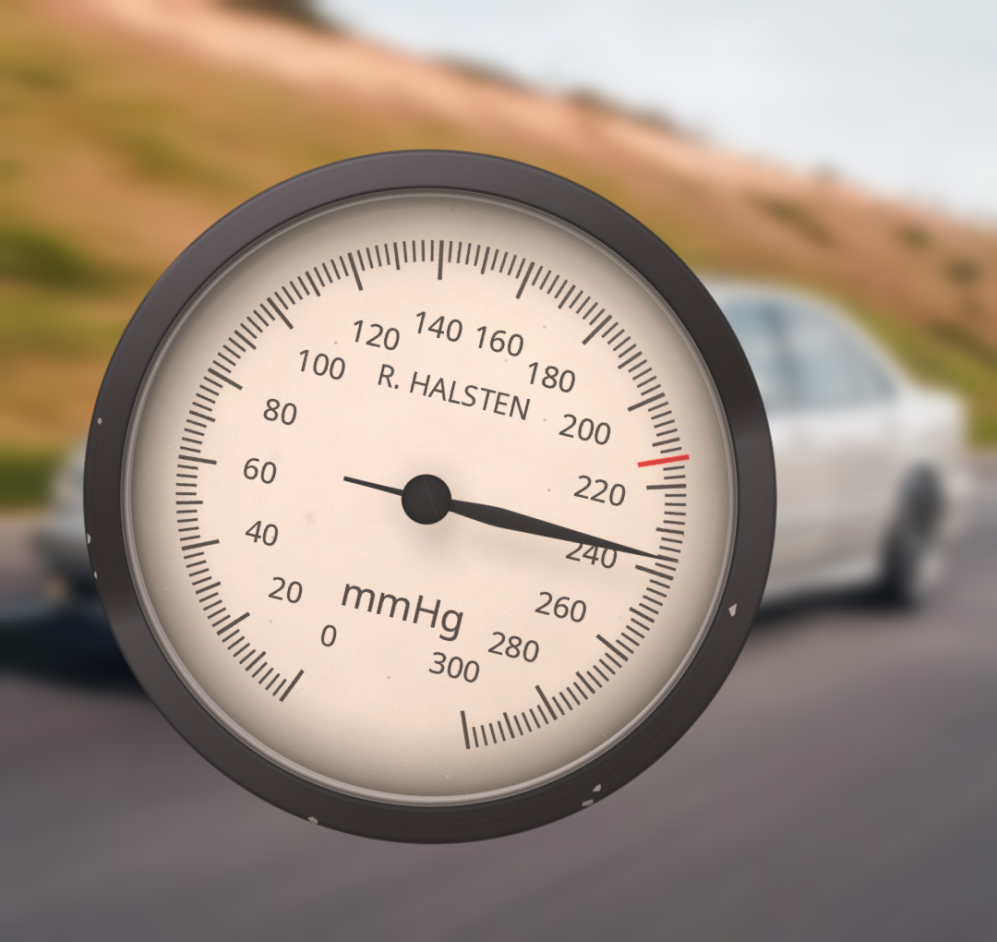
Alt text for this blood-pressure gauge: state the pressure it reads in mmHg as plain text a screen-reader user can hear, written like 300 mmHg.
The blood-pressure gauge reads 236 mmHg
